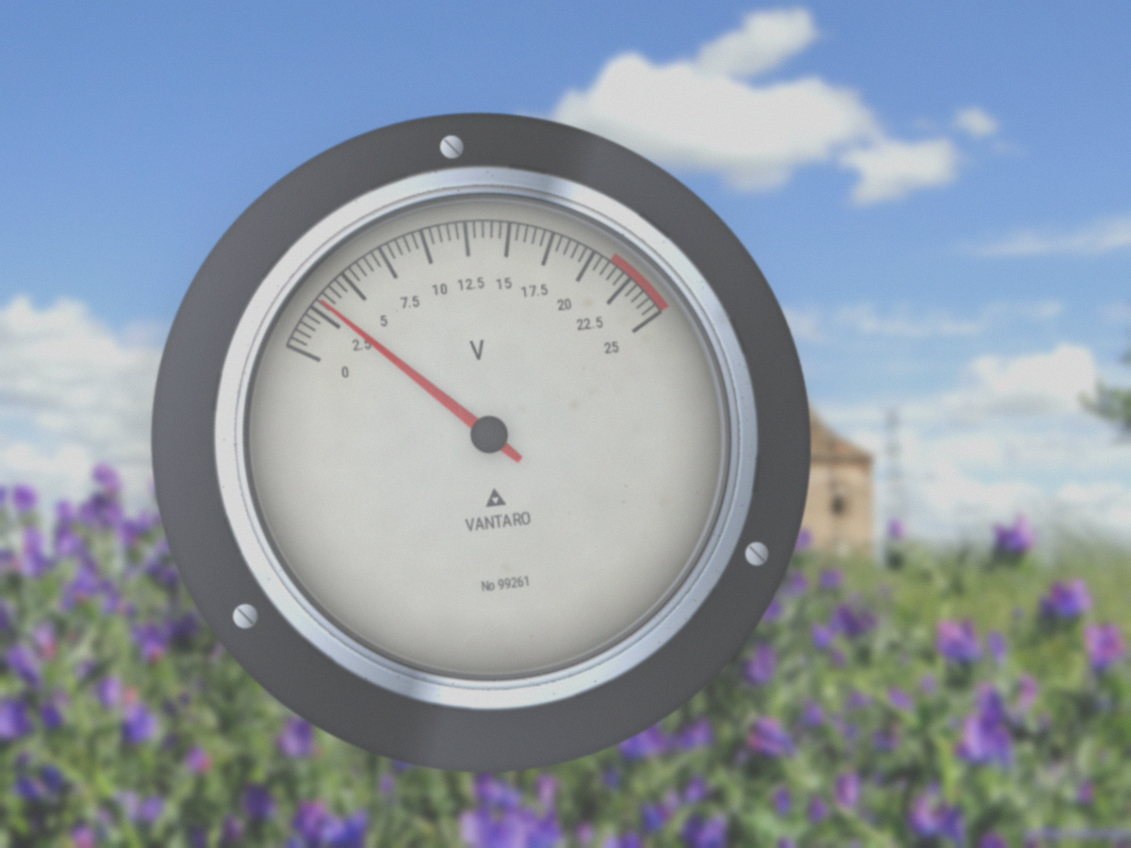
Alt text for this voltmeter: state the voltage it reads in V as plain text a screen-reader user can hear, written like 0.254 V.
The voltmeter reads 3 V
